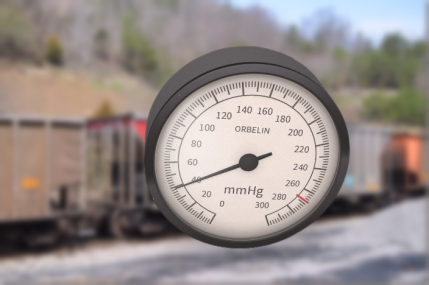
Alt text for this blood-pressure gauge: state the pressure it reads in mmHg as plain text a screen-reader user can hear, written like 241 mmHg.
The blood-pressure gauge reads 40 mmHg
